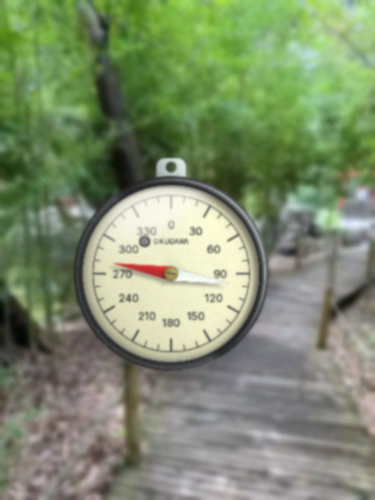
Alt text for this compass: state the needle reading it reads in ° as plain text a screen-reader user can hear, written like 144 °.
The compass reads 280 °
